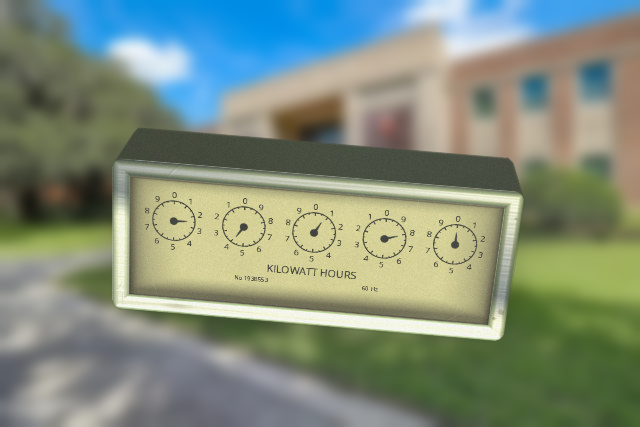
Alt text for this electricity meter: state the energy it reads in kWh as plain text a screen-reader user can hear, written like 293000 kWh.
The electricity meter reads 24080 kWh
